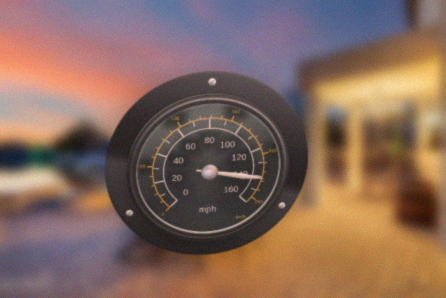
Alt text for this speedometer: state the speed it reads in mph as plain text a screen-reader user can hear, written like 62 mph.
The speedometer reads 140 mph
